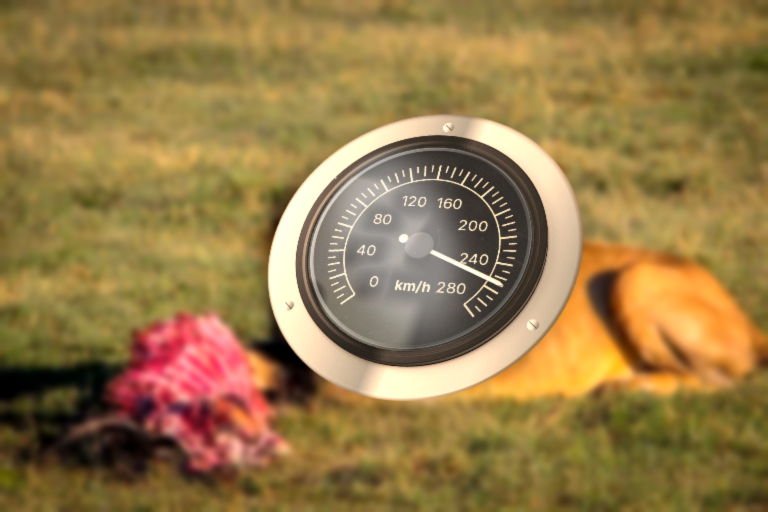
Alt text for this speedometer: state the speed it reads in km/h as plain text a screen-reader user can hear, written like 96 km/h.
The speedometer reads 255 km/h
